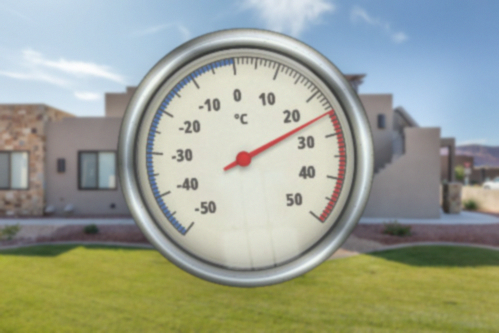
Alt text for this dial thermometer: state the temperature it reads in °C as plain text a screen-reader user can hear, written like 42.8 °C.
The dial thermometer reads 25 °C
